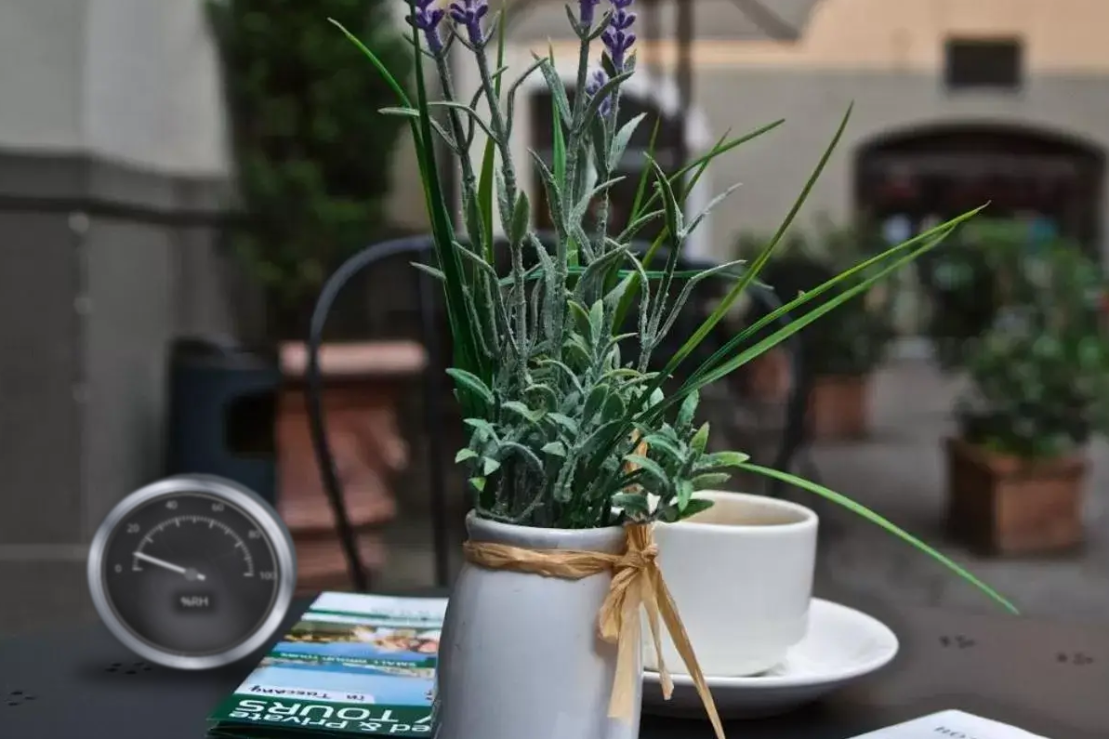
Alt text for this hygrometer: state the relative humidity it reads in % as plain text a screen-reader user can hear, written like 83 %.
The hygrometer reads 10 %
